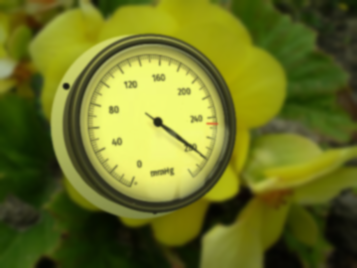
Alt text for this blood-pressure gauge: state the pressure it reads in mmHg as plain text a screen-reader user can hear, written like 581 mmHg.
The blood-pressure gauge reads 280 mmHg
